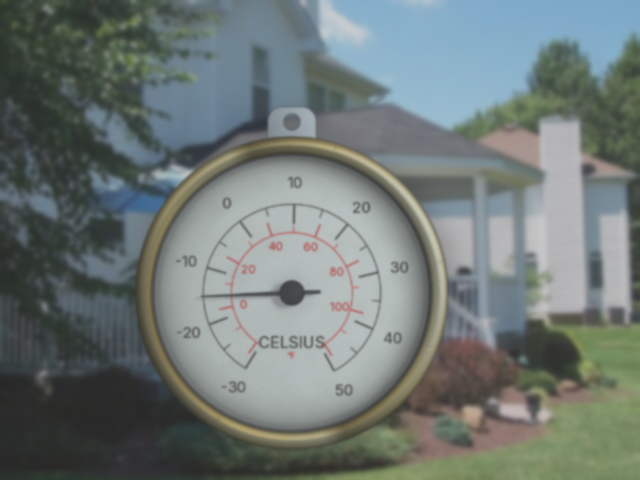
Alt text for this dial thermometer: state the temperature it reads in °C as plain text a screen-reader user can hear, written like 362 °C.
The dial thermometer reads -15 °C
